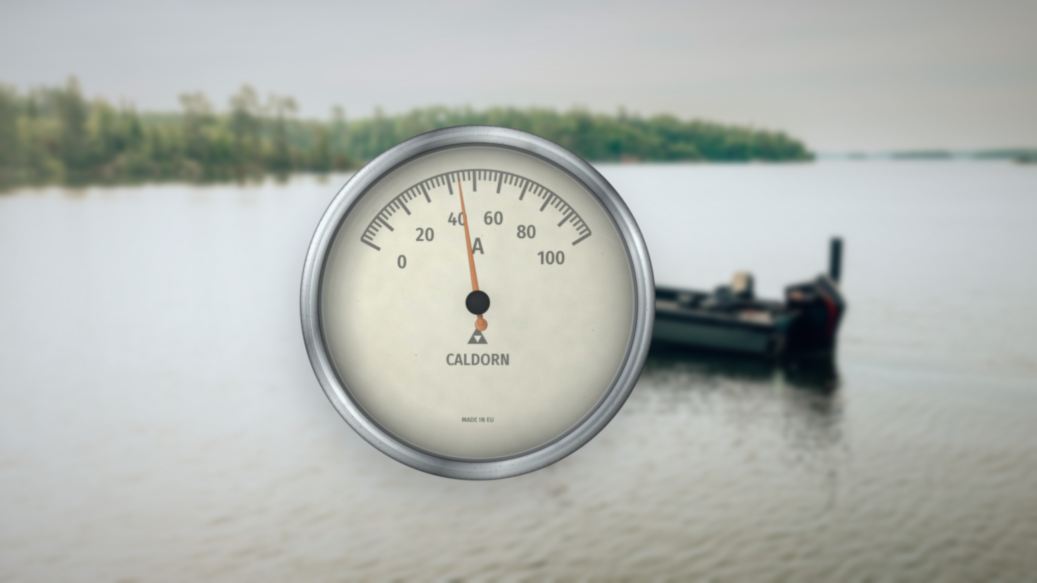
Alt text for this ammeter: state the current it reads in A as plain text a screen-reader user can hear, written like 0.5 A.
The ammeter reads 44 A
